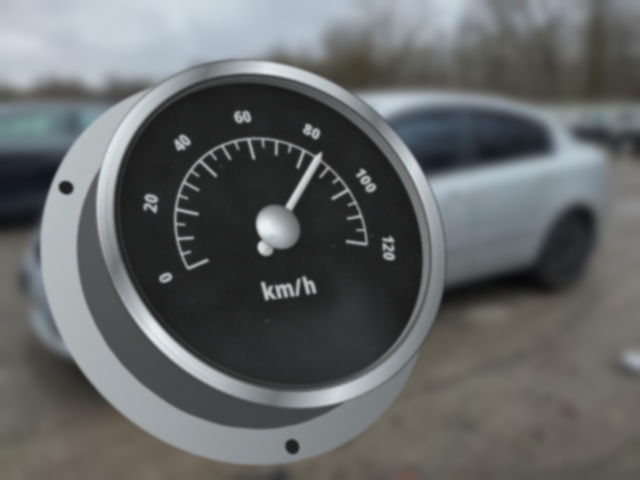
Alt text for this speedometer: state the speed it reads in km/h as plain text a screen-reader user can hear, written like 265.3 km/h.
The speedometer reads 85 km/h
